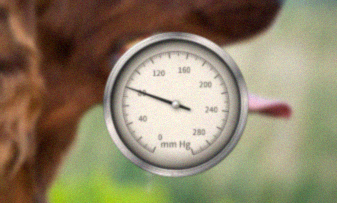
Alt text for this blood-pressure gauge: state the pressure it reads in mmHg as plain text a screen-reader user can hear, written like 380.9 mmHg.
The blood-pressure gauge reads 80 mmHg
